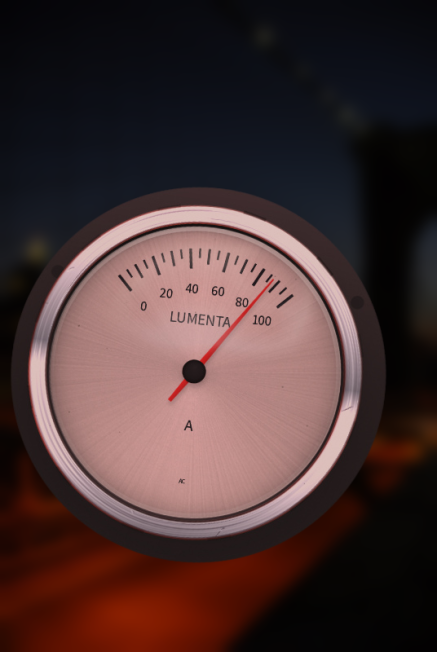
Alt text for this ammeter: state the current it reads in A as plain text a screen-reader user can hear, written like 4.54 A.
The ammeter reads 87.5 A
